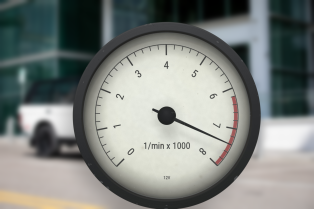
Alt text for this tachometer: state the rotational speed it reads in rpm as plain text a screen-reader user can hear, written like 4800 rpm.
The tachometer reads 7400 rpm
